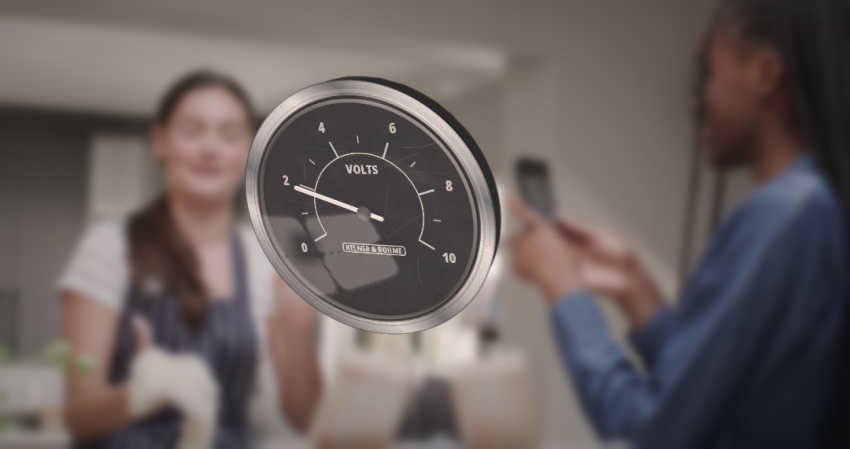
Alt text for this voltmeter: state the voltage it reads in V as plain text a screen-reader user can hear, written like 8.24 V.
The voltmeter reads 2 V
